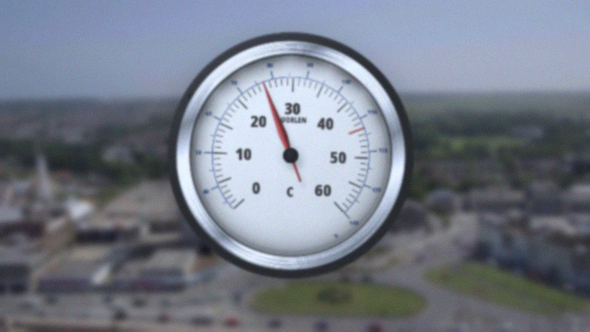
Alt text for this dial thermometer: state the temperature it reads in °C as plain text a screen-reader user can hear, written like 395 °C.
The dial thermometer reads 25 °C
